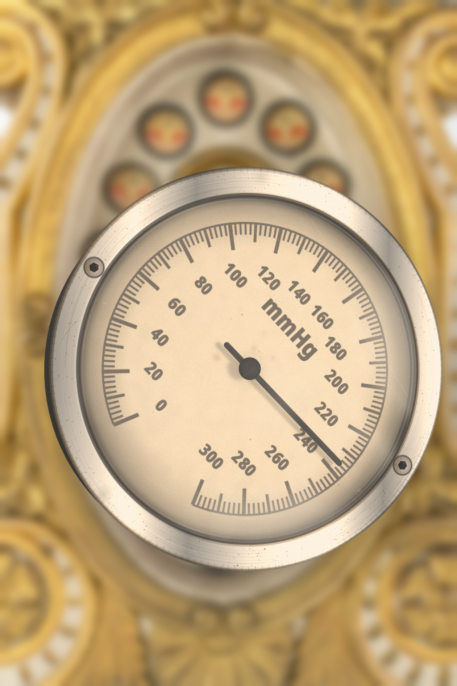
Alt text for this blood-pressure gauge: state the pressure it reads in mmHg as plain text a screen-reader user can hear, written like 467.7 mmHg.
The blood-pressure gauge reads 236 mmHg
